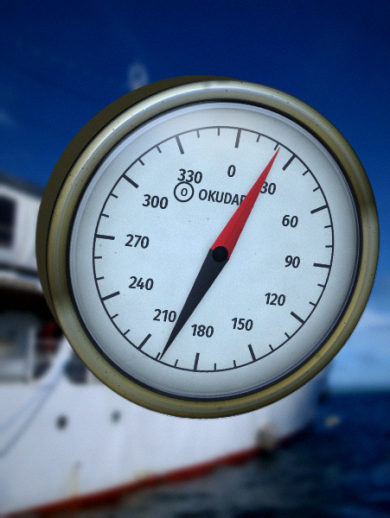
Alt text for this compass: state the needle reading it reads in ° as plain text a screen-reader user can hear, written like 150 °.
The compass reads 20 °
